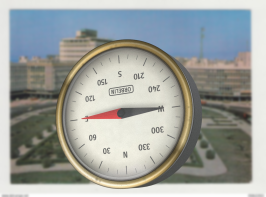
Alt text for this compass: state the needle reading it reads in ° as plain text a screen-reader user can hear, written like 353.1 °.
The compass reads 90 °
